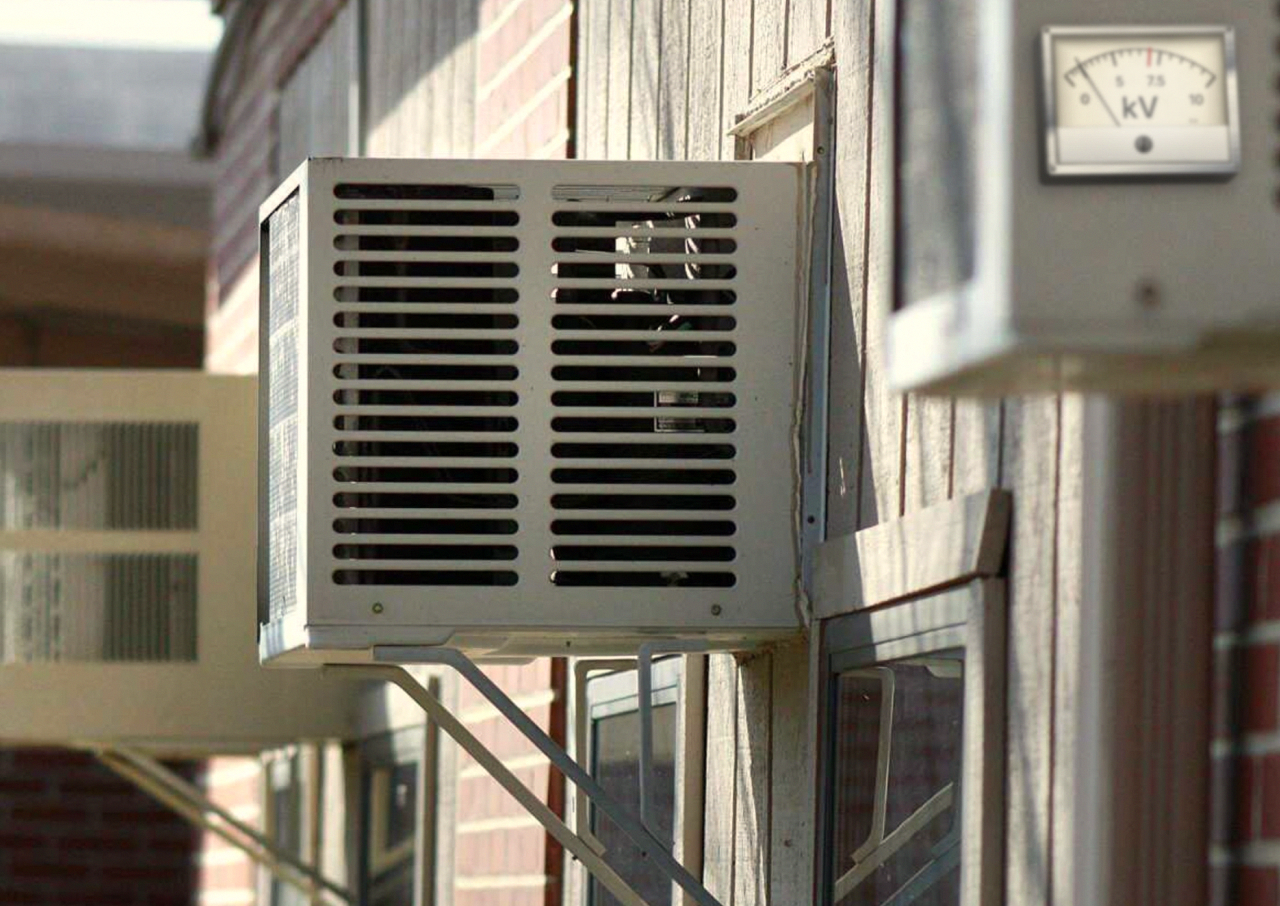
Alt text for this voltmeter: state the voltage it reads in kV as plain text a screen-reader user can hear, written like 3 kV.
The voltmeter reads 2.5 kV
